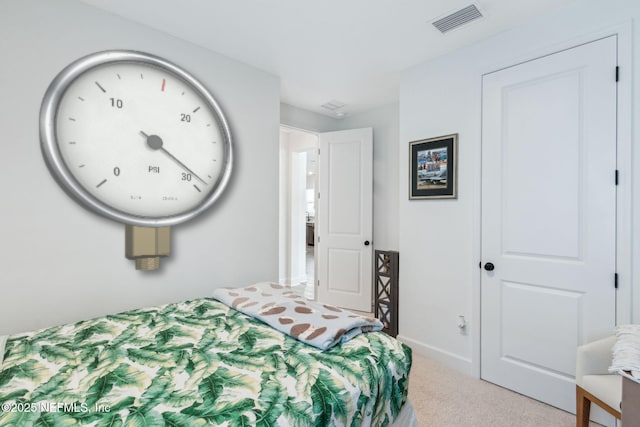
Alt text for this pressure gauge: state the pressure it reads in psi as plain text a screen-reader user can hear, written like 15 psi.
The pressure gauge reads 29 psi
